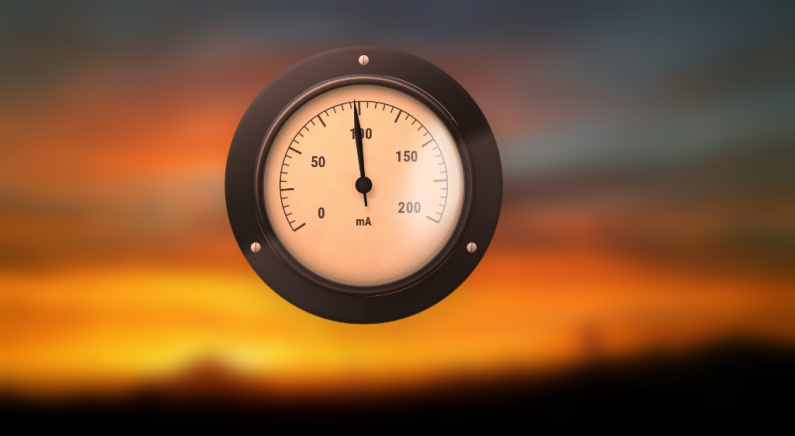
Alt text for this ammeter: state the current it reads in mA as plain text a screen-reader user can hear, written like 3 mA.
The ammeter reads 97.5 mA
